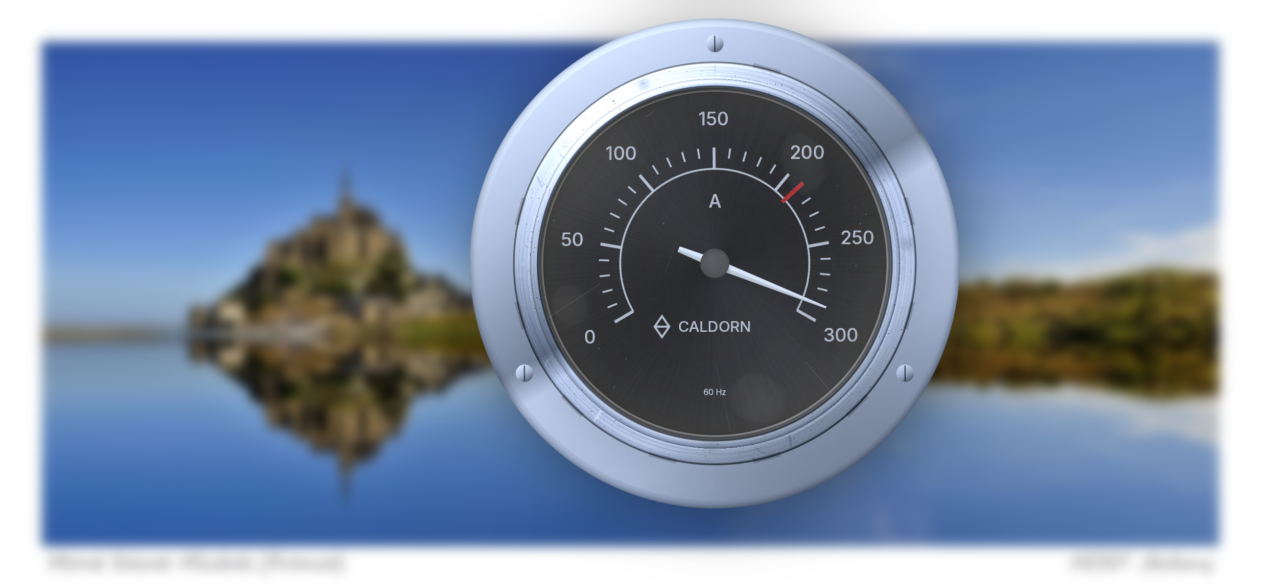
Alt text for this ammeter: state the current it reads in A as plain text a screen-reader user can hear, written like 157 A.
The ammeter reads 290 A
